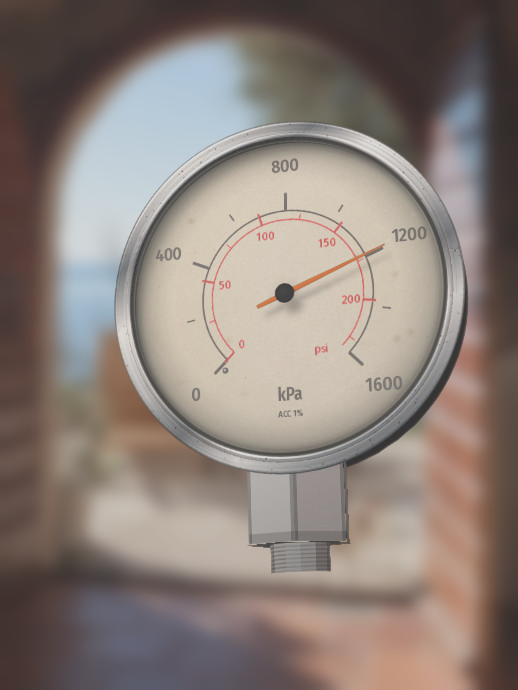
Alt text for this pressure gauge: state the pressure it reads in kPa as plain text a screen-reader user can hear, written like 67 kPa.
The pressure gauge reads 1200 kPa
